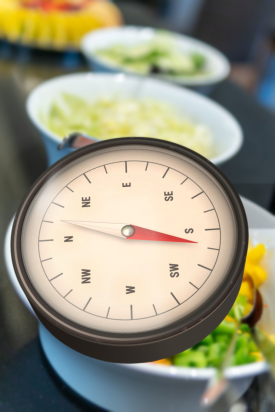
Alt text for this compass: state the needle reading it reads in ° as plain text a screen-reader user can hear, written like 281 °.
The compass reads 195 °
